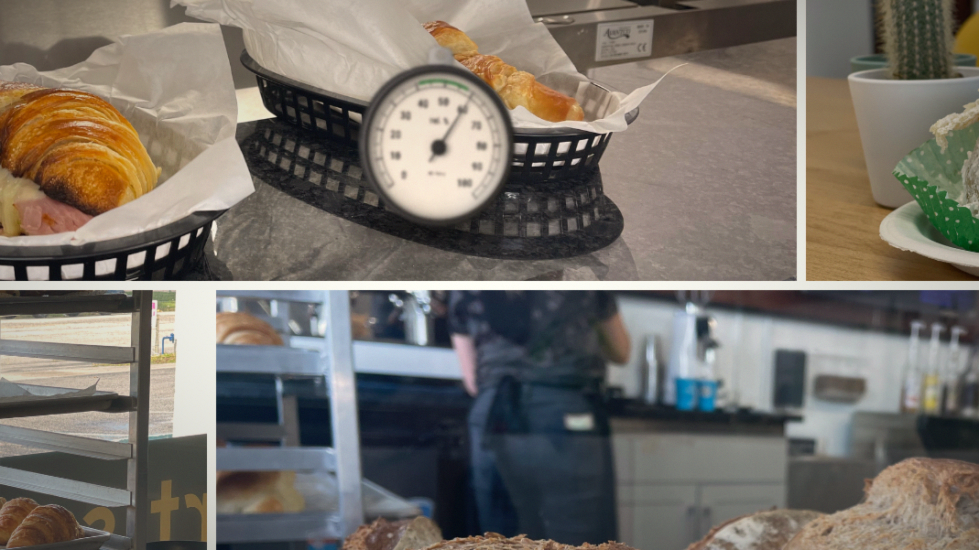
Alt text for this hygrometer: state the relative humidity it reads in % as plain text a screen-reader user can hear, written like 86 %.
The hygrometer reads 60 %
